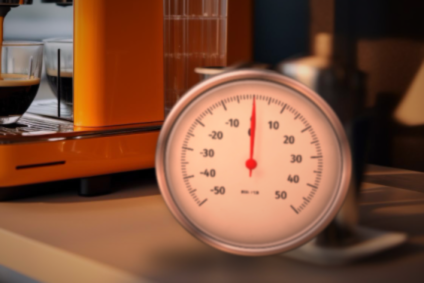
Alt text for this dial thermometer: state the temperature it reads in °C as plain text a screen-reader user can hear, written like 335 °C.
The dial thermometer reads 0 °C
